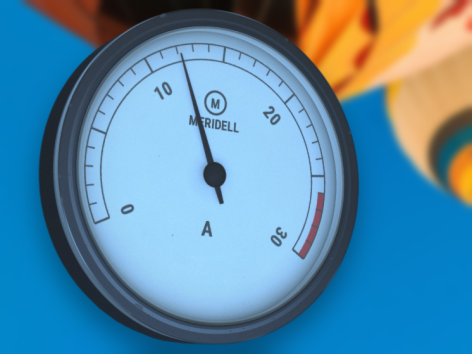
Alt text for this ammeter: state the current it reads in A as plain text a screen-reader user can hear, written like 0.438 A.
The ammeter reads 12 A
